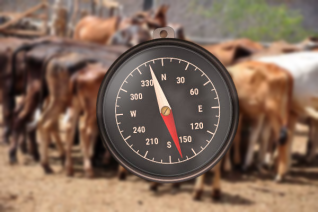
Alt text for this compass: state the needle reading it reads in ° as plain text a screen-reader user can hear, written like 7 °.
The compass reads 165 °
